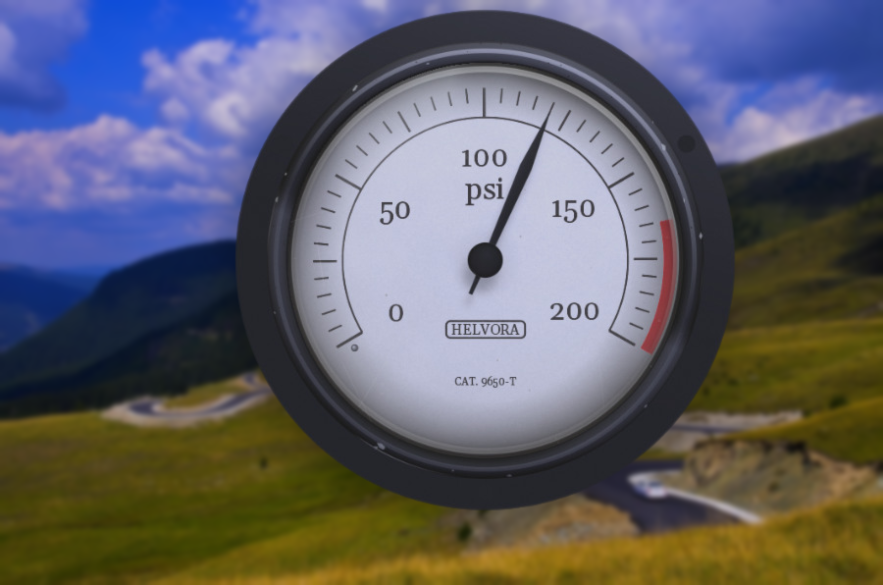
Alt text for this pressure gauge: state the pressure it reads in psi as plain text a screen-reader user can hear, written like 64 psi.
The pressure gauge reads 120 psi
